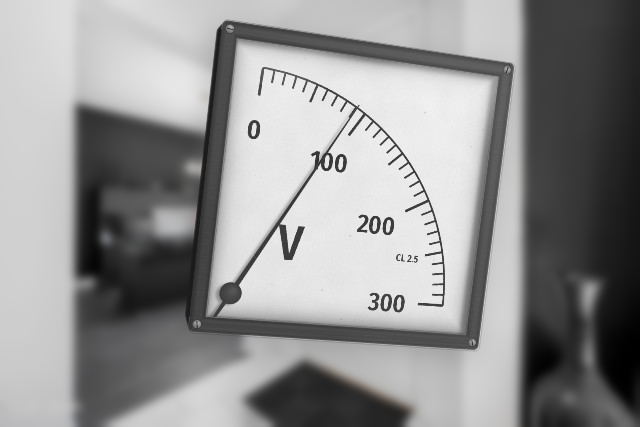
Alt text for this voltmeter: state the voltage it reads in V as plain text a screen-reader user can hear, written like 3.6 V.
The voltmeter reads 90 V
